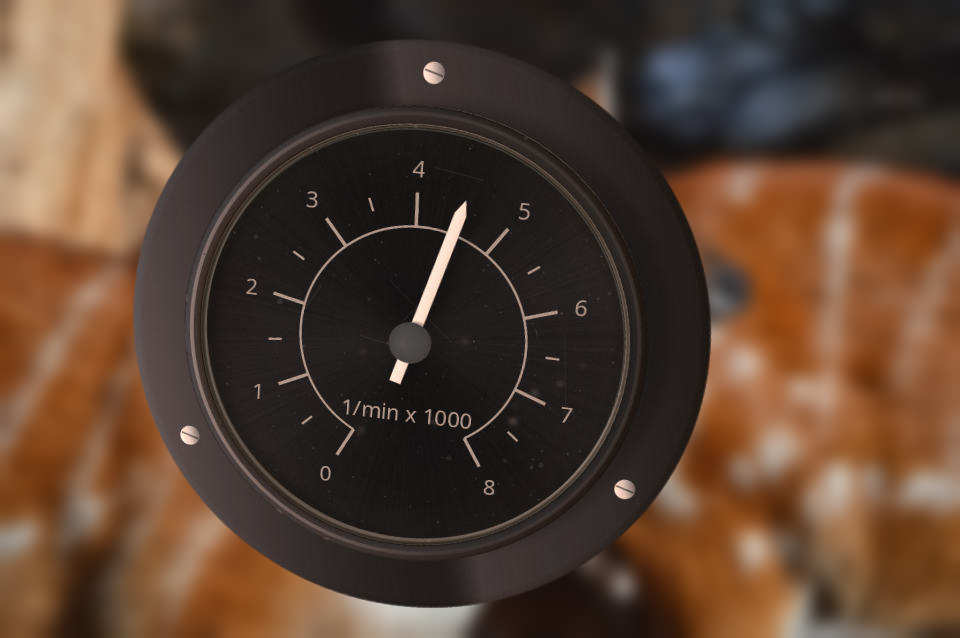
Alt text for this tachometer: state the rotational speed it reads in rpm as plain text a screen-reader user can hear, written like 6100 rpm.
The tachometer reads 4500 rpm
